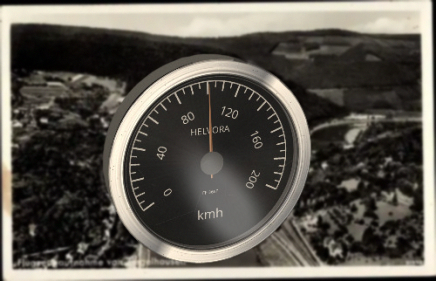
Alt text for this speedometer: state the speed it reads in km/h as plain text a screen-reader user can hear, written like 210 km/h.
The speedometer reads 100 km/h
